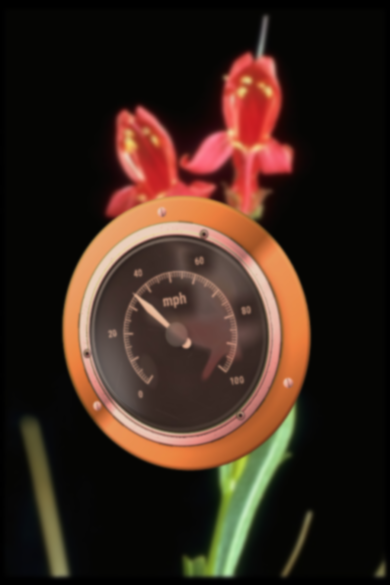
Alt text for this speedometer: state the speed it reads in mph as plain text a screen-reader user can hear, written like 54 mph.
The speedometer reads 35 mph
